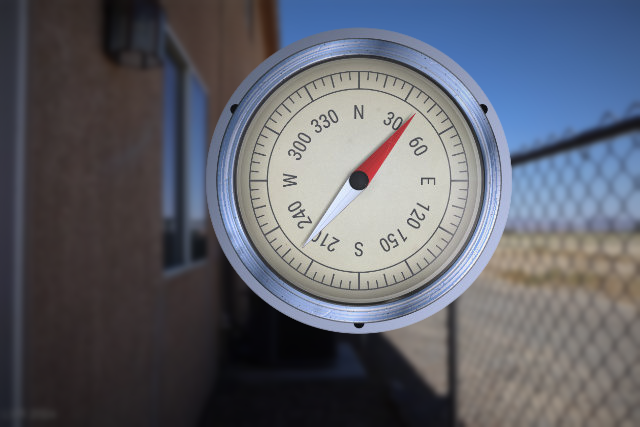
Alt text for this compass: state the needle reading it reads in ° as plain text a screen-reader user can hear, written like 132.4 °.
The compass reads 40 °
